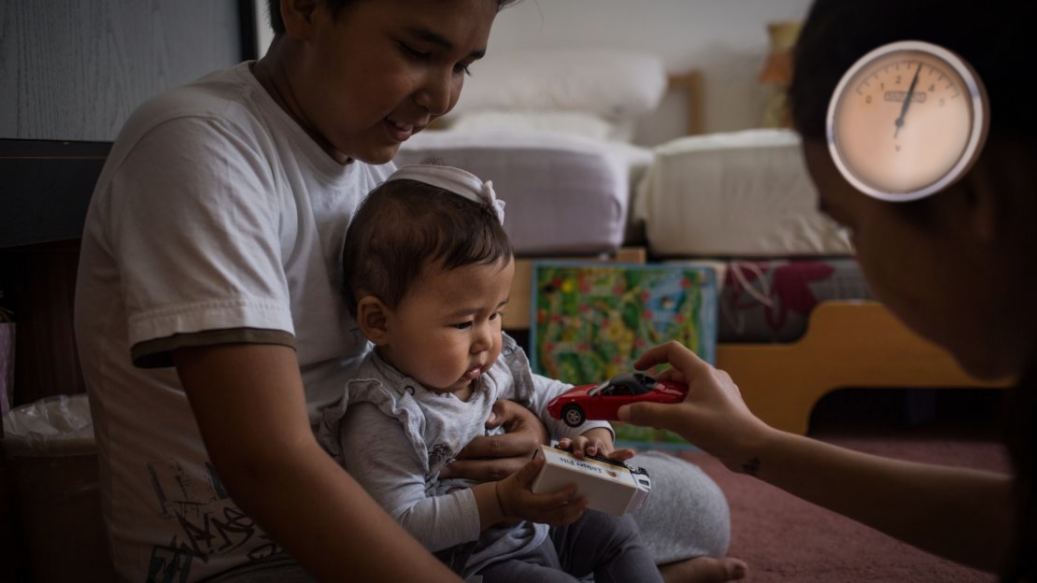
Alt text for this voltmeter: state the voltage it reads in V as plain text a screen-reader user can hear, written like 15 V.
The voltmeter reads 3 V
